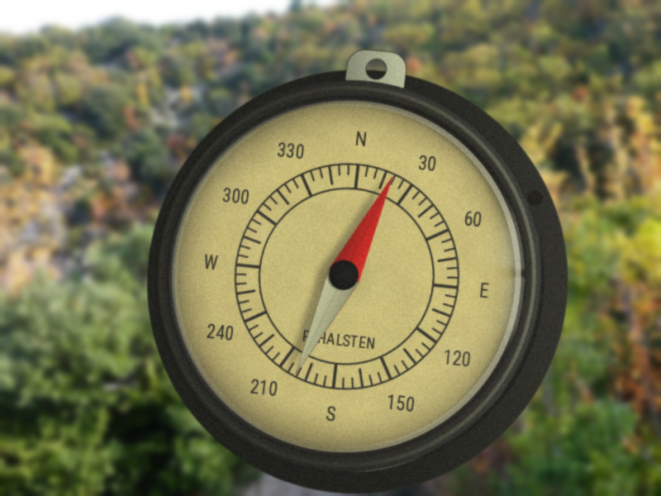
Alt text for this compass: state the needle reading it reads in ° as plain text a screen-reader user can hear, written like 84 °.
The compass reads 20 °
